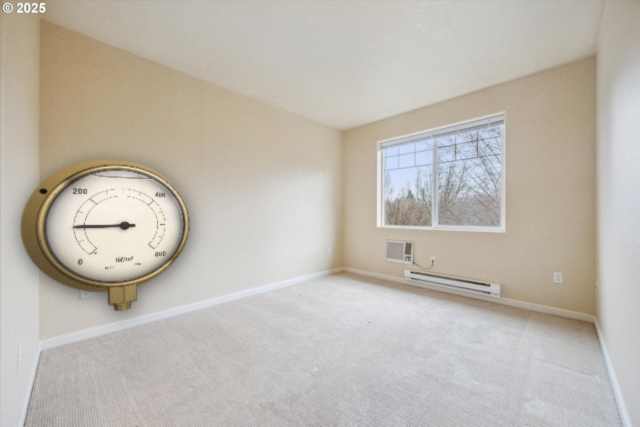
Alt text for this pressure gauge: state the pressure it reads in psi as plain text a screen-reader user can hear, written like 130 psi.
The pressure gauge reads 100 psi
